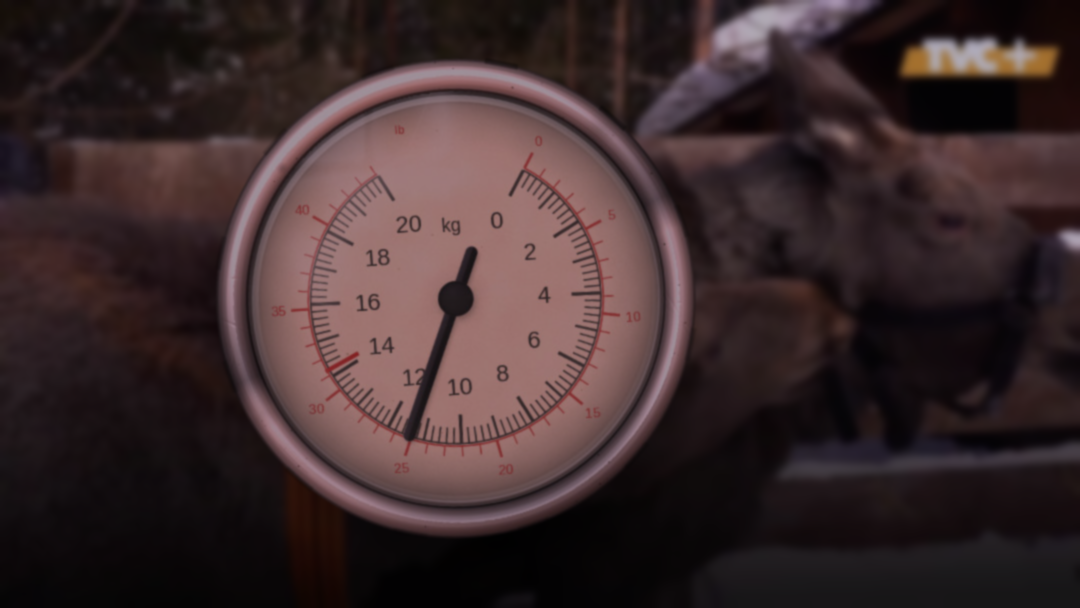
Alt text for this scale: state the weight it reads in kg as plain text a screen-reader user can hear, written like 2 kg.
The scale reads 11.4 kg
